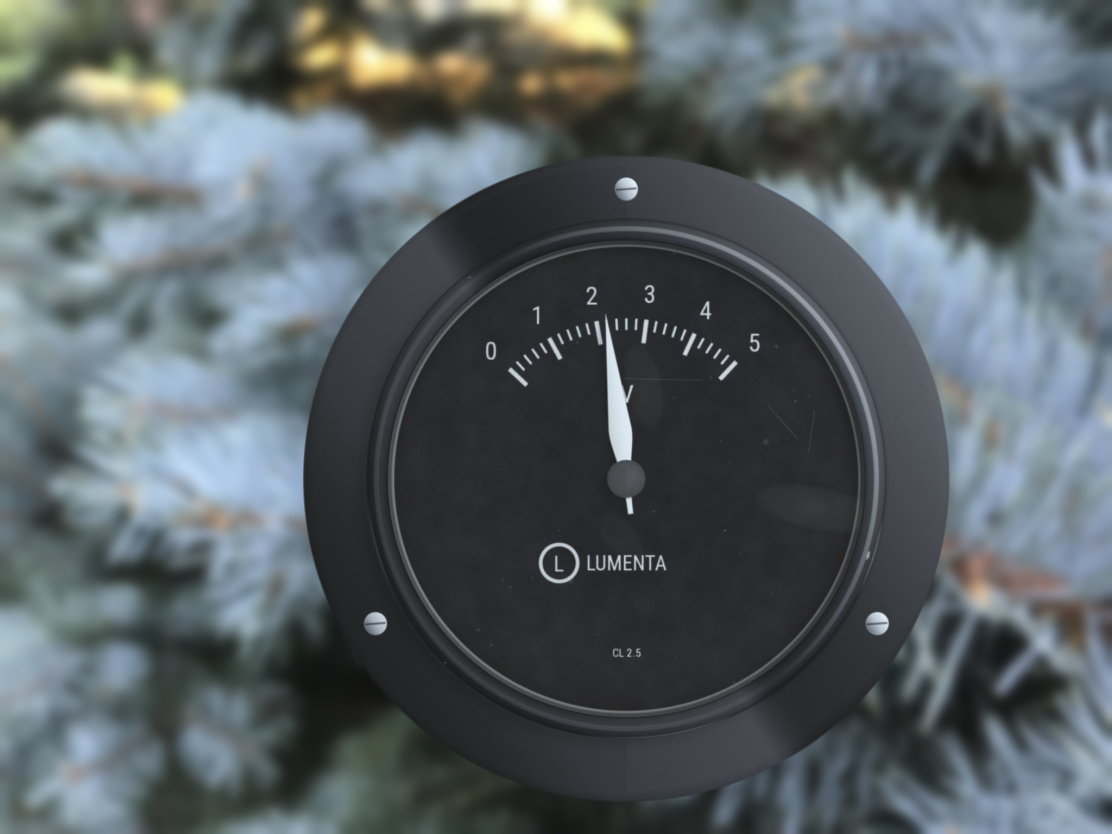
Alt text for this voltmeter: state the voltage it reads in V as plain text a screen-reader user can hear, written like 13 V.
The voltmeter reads 2.2 V
